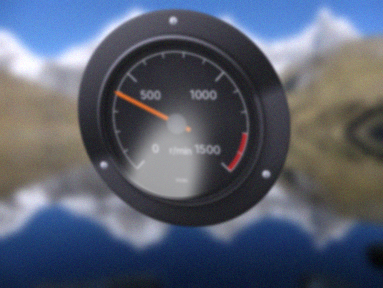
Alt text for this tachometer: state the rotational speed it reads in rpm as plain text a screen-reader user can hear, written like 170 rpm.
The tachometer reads 400 rpm
